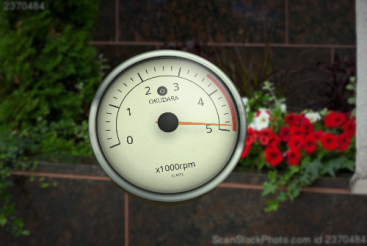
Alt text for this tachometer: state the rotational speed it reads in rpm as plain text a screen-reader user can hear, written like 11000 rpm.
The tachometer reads 4900 rpm
